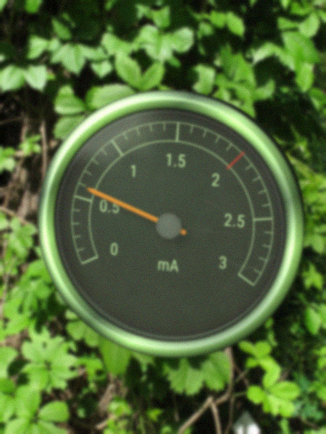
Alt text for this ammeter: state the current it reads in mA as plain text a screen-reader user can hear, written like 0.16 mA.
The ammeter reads 0.6 mA
